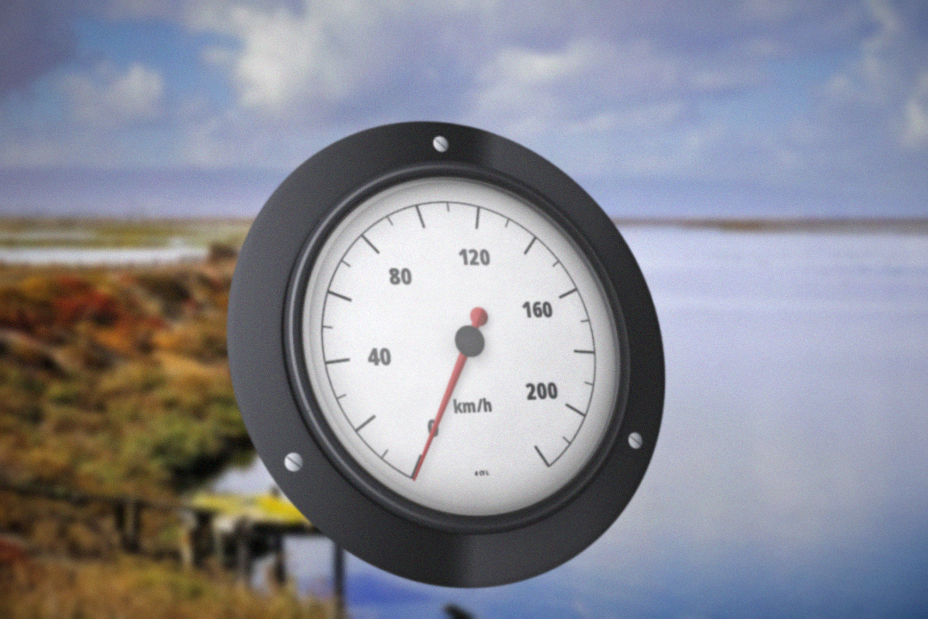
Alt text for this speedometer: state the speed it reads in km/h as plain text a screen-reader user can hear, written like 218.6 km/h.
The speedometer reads 0 km/h
